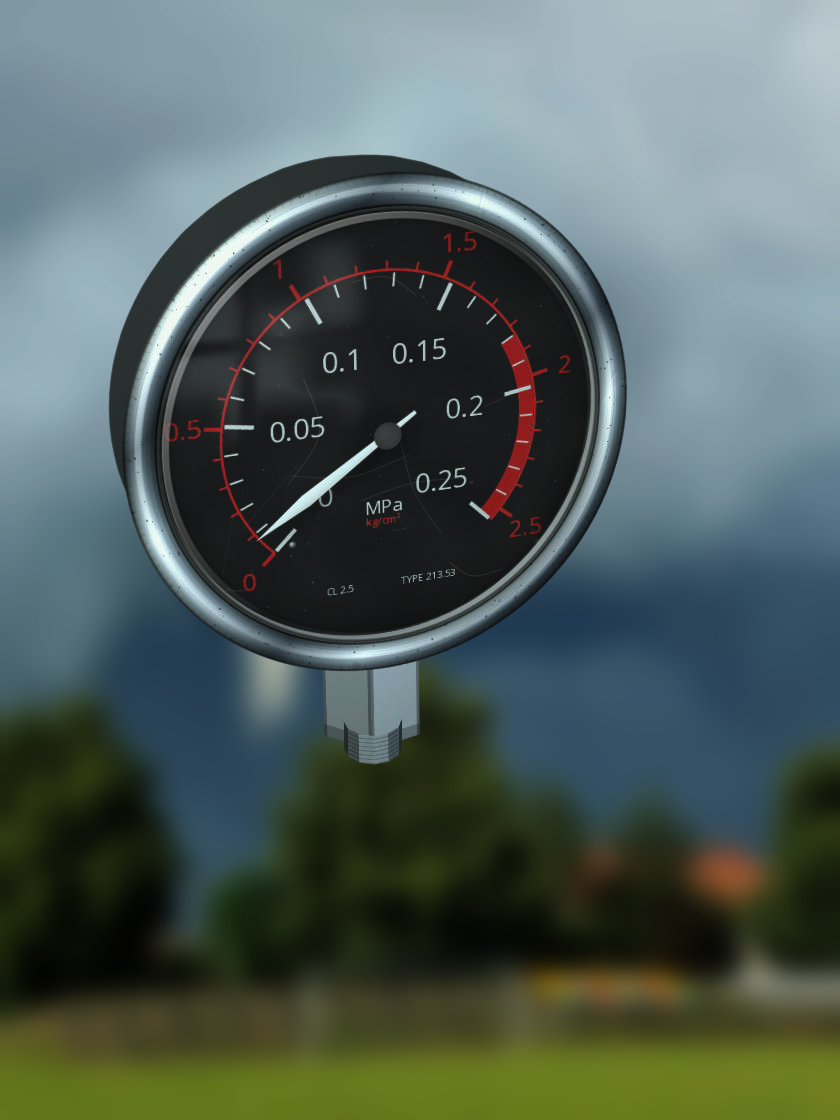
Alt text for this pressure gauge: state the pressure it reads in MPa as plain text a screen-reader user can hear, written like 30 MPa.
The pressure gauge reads 0.01 MPa
